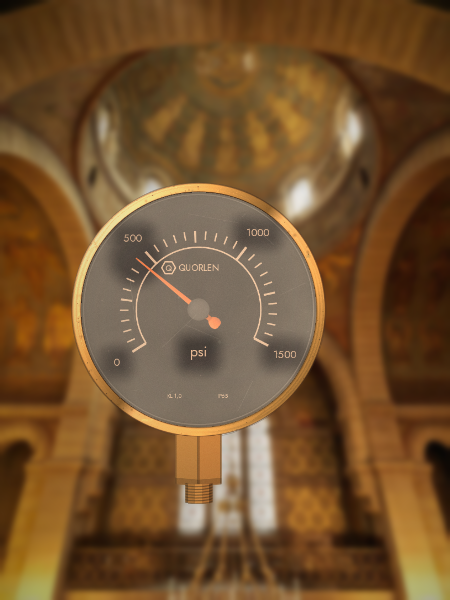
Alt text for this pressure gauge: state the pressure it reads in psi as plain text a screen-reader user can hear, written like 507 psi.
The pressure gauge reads 450 psi
